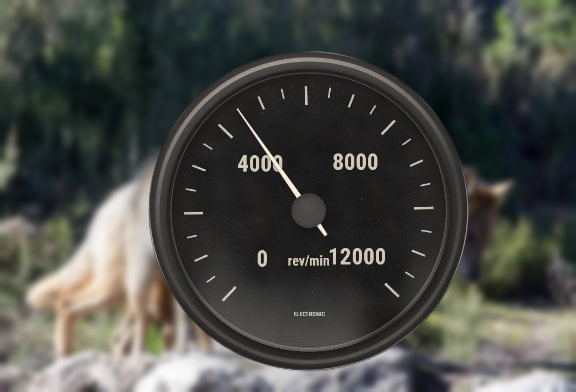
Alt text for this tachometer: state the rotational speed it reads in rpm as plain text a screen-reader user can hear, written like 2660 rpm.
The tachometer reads 4500 rpm
